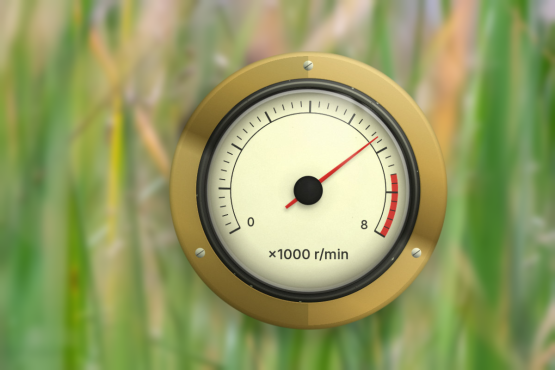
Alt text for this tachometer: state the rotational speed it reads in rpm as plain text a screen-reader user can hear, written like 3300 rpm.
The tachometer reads 5700 rpm
